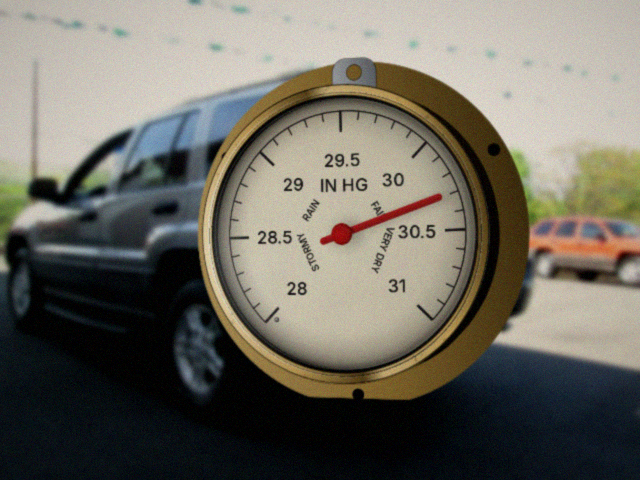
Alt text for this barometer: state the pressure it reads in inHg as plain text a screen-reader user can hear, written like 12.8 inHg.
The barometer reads 30.3 inHg
